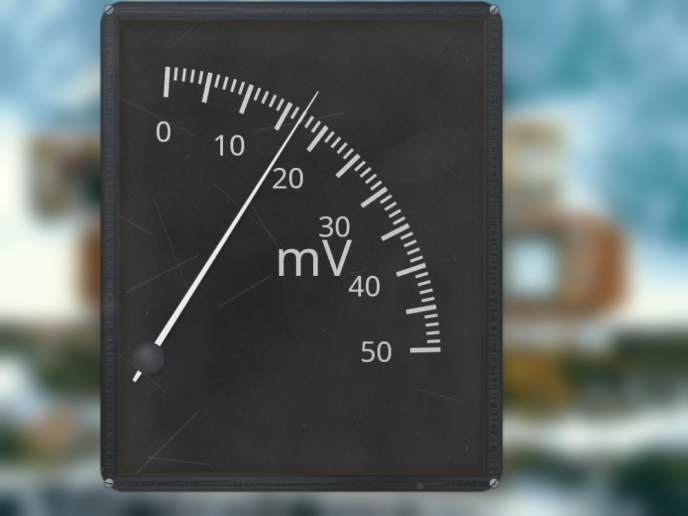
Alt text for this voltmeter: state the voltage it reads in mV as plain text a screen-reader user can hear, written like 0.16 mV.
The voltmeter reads 17 mV
